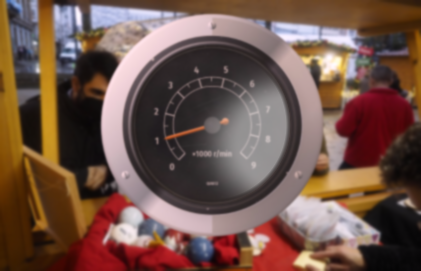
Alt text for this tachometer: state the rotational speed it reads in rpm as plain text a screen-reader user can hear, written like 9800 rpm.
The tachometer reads 1000 rpm
